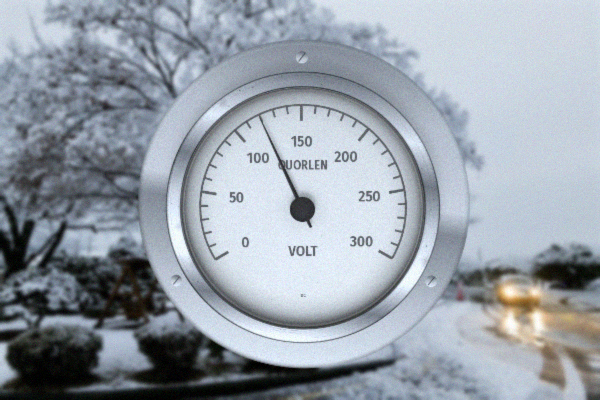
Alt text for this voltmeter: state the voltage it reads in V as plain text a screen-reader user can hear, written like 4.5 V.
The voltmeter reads 120 V
